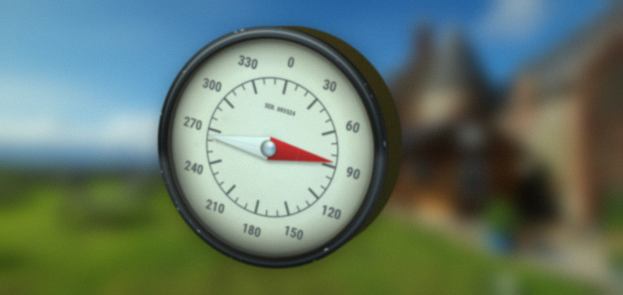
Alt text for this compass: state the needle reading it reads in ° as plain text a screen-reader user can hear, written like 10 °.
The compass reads 85 °
